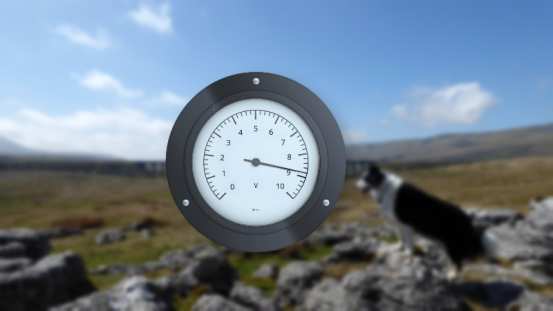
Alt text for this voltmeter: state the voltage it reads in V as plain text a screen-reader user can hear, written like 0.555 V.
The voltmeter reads 8.8 V
